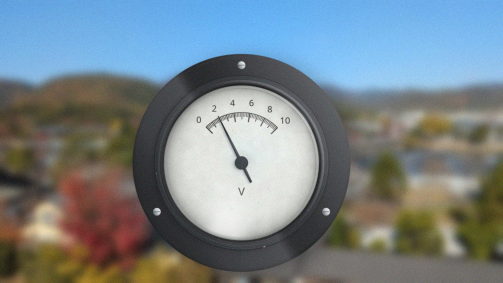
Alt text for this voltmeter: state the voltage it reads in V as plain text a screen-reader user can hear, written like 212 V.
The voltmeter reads 2 V
